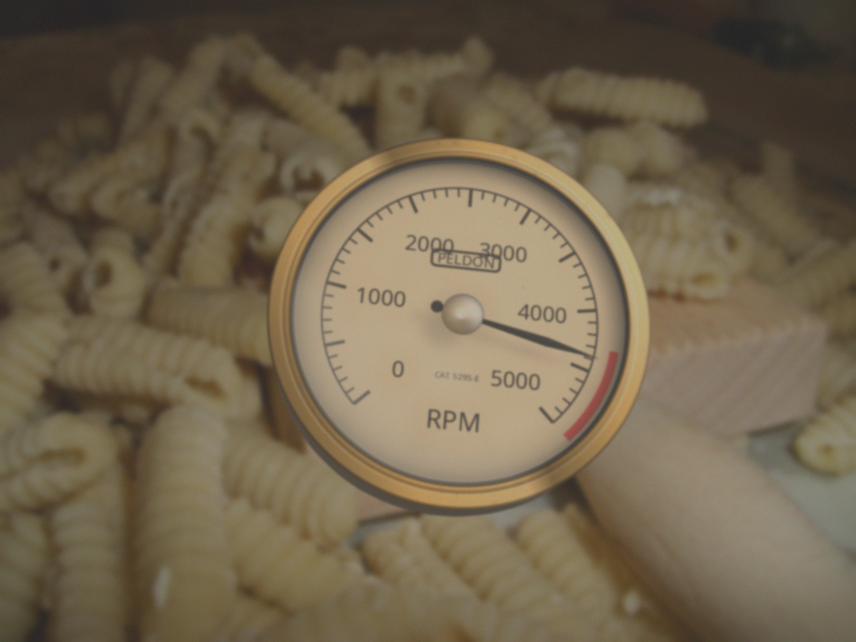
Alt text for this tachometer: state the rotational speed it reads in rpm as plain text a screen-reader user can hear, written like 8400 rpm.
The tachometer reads 4400 rpm
